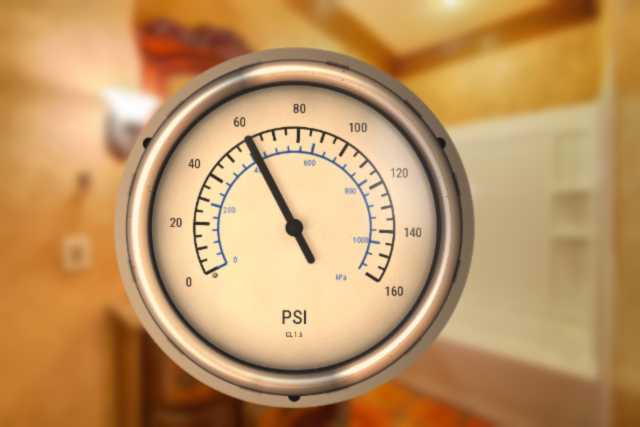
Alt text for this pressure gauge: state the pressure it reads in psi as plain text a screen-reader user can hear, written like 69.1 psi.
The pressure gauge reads 60 psi
